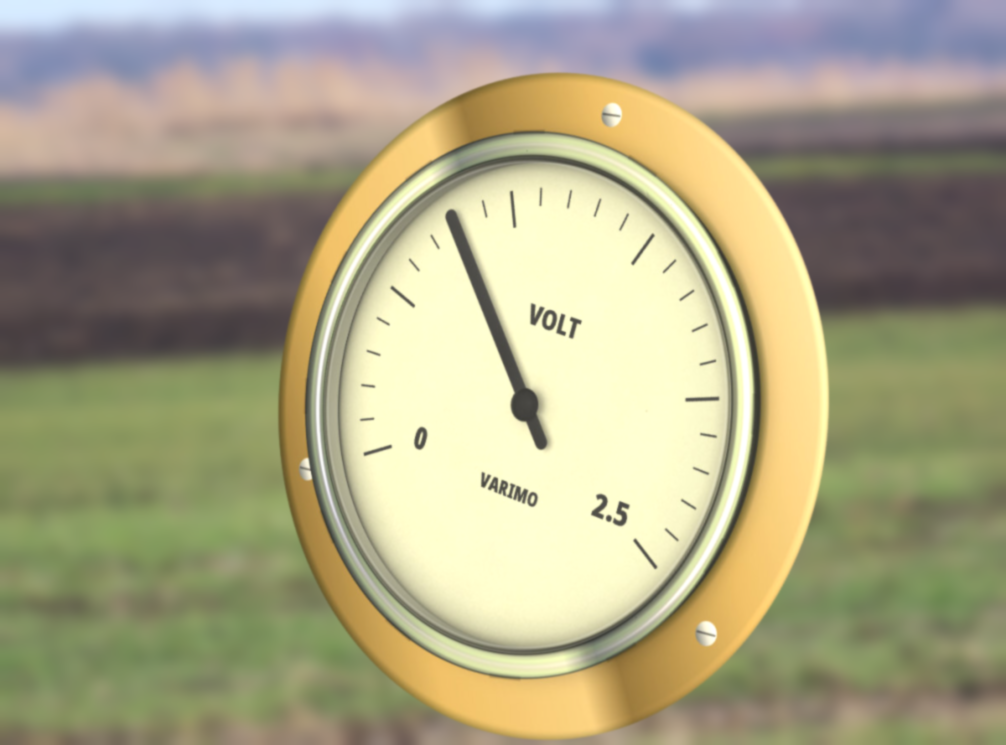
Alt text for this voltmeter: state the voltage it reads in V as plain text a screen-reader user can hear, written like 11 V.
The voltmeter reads 0.8 V
